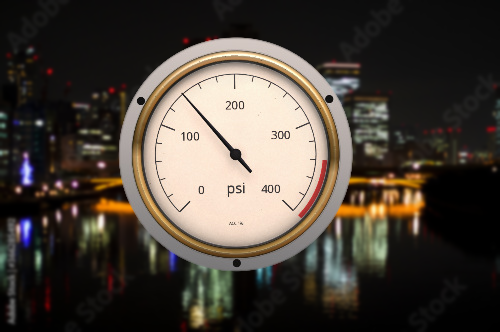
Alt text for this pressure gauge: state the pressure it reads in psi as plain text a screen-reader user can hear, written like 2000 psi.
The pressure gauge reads 140 psi
